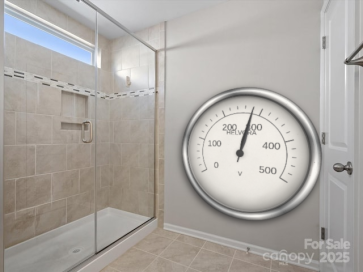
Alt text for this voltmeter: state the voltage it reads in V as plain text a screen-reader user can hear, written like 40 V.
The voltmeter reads 280 V
